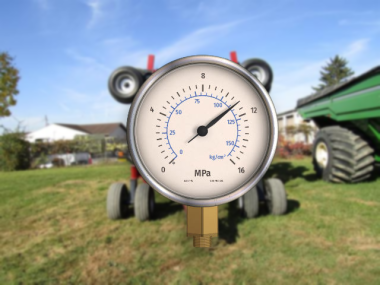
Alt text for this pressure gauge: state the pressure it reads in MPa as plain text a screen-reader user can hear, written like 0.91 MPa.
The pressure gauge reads 11 MPa
